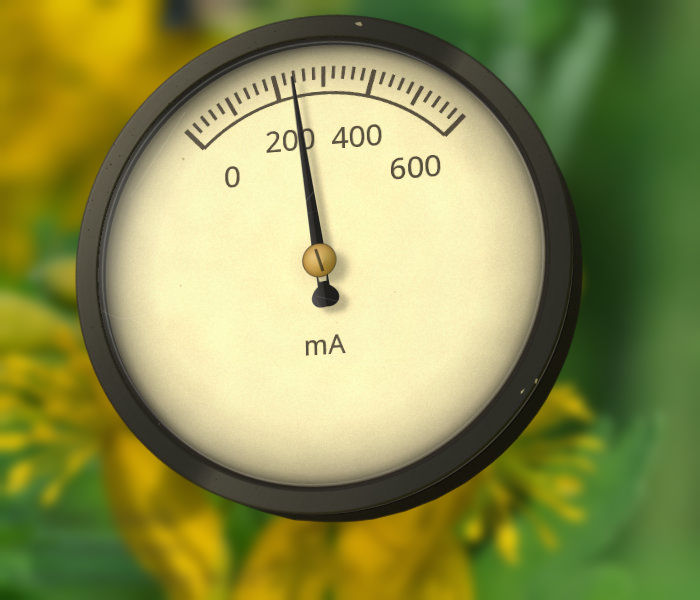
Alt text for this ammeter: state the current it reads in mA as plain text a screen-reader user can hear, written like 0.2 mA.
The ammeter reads 240 mA
